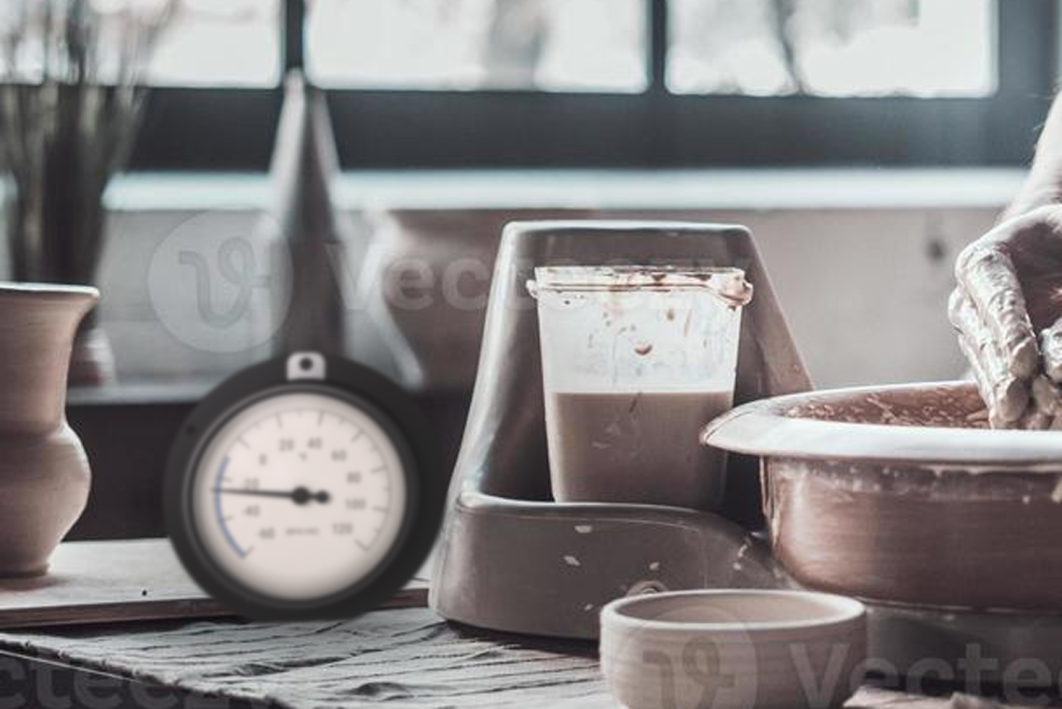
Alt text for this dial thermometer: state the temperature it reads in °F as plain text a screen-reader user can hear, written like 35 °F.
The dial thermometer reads -25 °F
